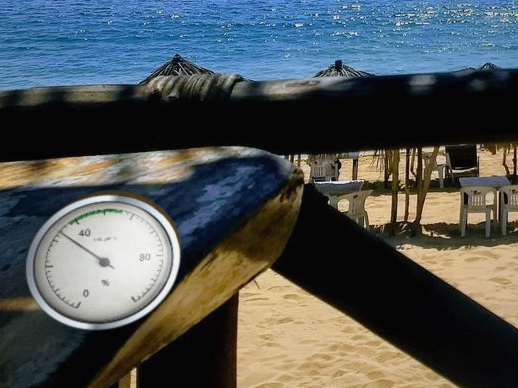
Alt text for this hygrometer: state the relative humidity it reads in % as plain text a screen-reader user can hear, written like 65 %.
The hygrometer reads 34 %
